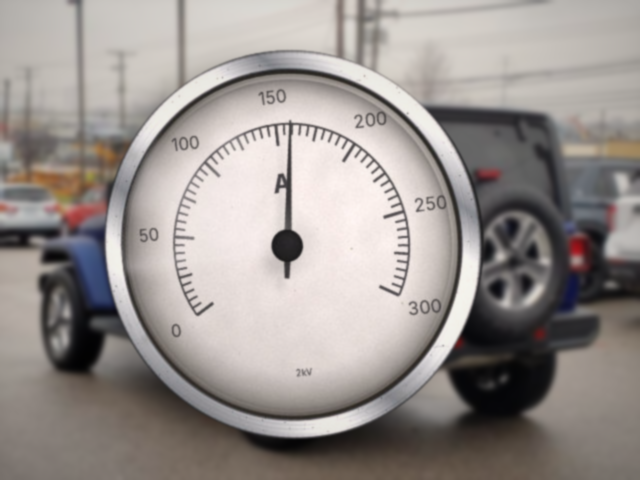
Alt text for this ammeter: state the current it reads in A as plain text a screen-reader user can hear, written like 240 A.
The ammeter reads 160 A
